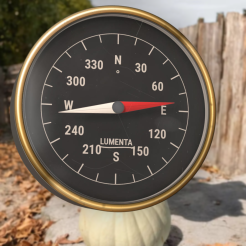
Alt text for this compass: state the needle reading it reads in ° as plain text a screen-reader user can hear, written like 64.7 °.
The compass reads 82.5 °
